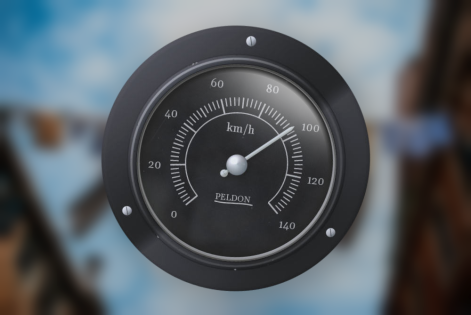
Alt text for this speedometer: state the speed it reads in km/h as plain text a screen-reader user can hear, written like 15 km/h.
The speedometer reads 96 km/h
